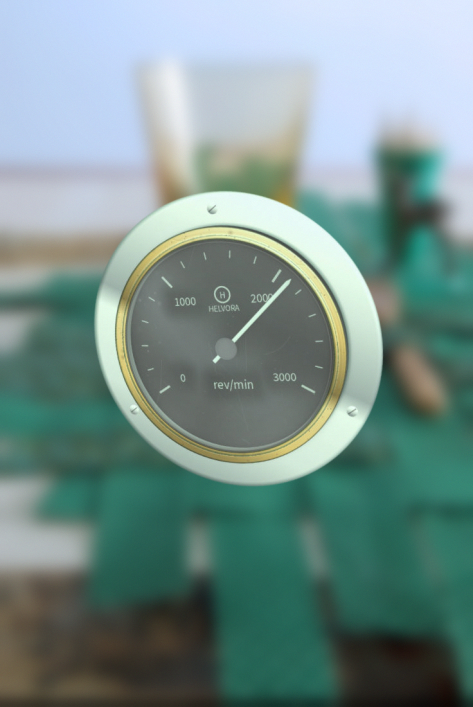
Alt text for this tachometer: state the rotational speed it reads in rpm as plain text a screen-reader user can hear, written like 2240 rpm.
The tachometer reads 2100 rpm
